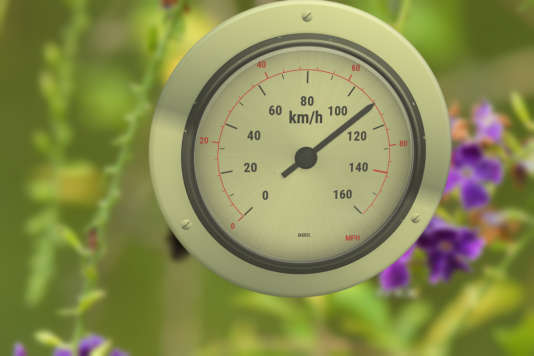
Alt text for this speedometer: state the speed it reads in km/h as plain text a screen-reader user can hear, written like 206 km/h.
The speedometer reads 110 km/h
